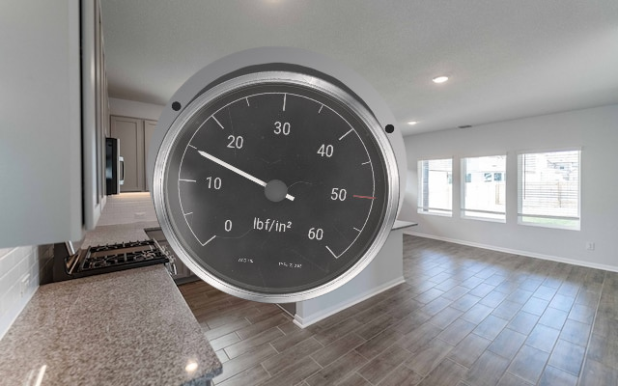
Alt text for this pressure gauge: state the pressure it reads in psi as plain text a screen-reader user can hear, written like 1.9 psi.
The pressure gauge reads 15 psi
